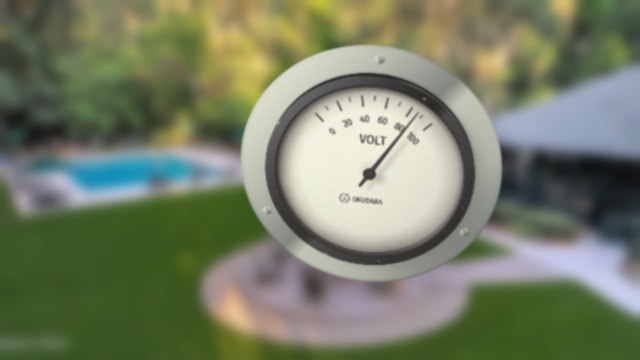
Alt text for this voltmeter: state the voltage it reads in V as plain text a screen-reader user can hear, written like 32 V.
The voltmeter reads 85 V
